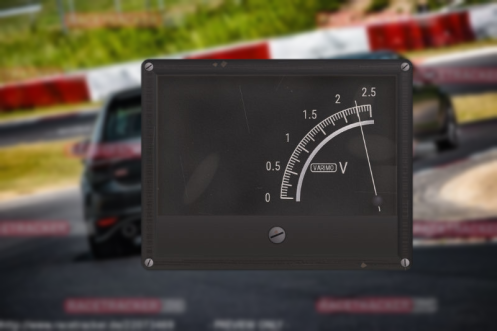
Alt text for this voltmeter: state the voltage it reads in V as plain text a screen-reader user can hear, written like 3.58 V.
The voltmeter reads 2.25 V
